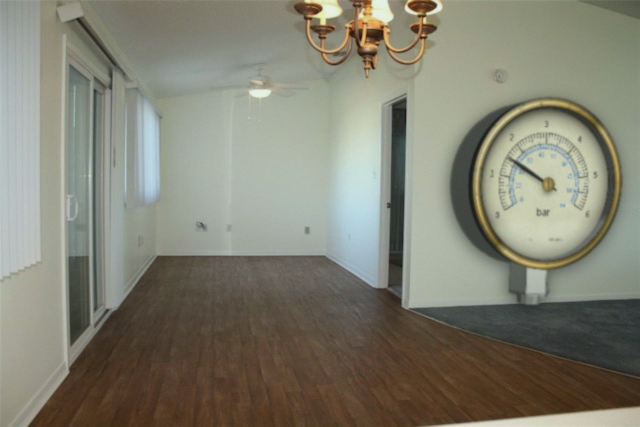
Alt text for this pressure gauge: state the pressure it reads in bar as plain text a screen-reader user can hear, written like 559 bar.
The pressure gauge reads 1.5 bar
